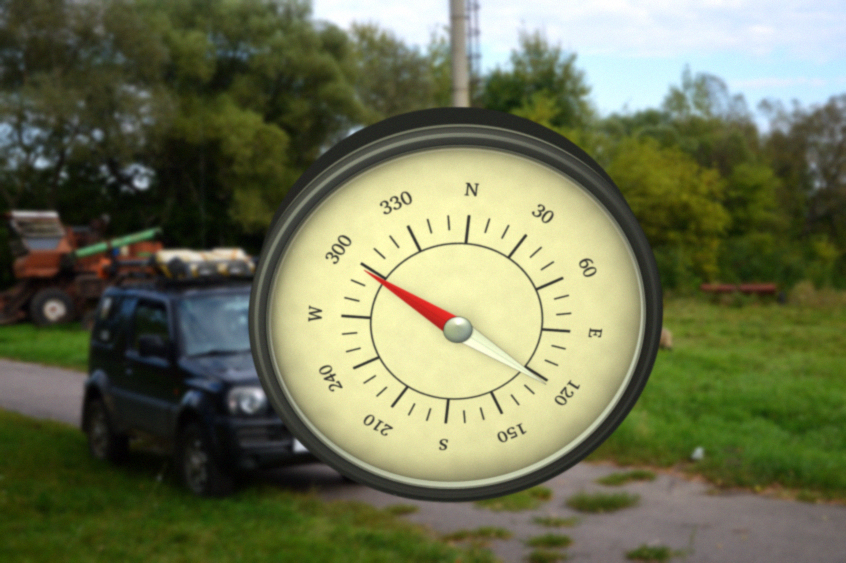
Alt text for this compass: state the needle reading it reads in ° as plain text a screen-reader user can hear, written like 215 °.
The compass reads 300 °
